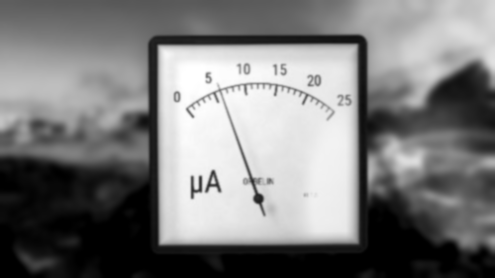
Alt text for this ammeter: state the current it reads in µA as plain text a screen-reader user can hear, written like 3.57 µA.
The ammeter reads 6 µA
